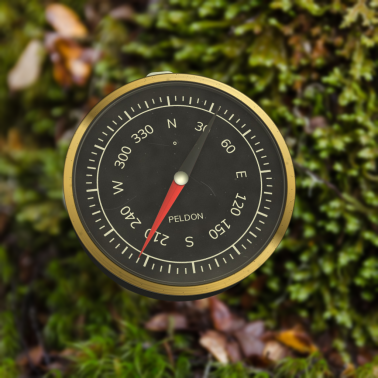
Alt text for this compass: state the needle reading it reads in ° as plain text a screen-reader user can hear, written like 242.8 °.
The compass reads 215 °
